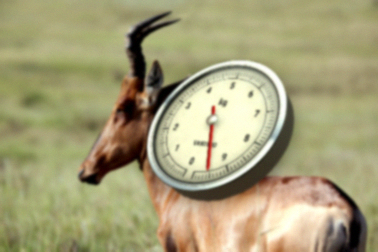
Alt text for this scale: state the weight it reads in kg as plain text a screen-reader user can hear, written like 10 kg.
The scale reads 9.5 kg
